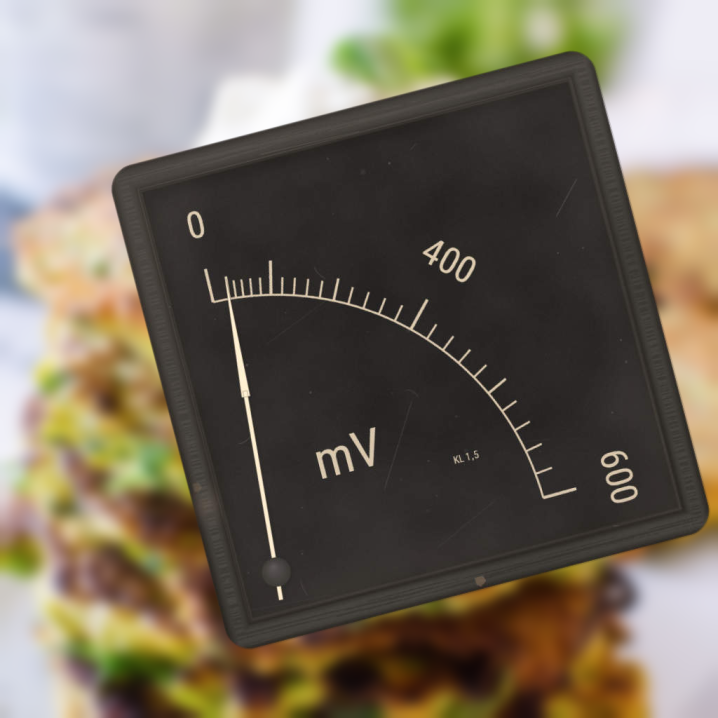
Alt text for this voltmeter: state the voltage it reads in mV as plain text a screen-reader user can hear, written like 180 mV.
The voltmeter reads 100 mV
